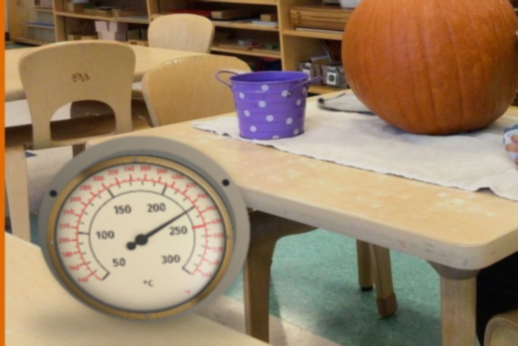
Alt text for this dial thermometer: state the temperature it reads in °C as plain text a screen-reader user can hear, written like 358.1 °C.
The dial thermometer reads 230 °C
